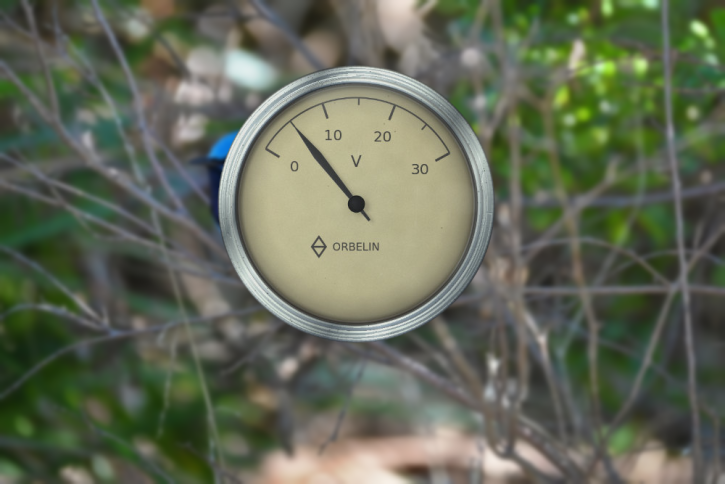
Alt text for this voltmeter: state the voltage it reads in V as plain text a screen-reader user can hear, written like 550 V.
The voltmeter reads 5 V
